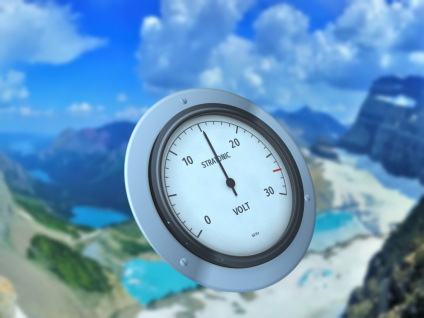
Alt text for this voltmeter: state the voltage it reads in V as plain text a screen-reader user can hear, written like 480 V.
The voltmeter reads 15 V
